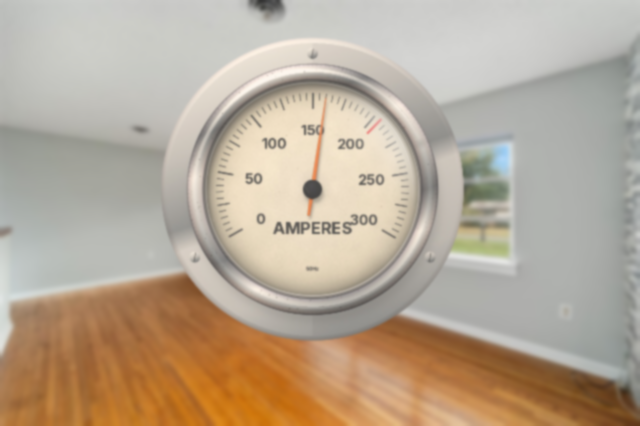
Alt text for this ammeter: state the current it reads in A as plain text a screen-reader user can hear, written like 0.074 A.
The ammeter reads 160 A
